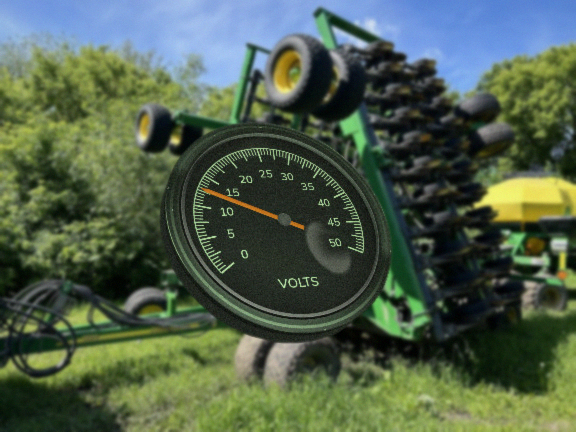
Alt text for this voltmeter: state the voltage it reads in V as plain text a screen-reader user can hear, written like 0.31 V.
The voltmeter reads 12.5 V
